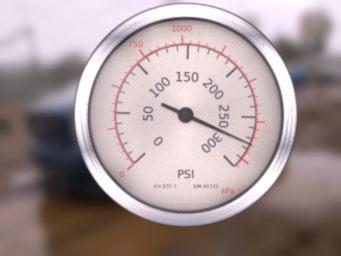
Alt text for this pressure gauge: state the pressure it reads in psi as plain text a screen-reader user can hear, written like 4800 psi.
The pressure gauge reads 275 psi
